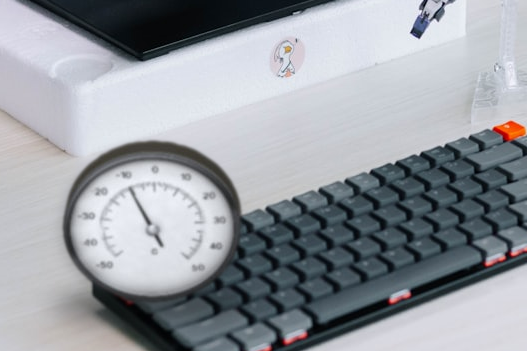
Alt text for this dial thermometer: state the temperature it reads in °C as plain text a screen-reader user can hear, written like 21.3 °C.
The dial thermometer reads -10 °C
